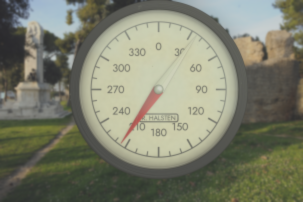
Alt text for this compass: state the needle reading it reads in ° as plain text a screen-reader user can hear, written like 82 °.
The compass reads 215 °
